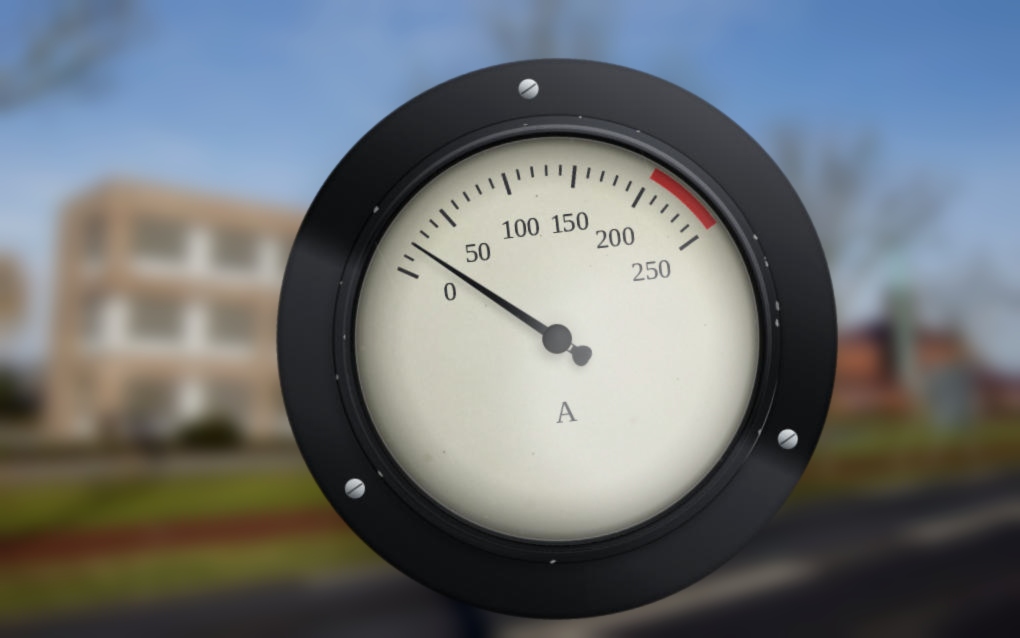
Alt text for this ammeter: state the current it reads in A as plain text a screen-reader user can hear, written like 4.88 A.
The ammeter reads 20 A
